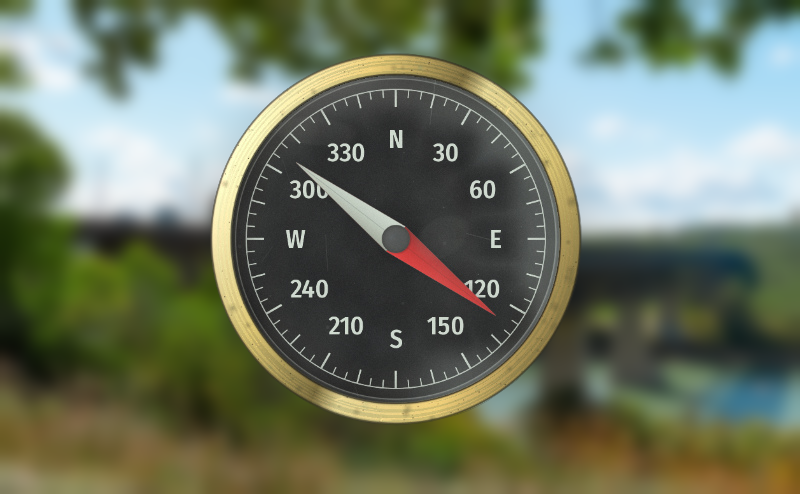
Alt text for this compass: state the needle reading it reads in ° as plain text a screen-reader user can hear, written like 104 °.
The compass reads 127.5 °
